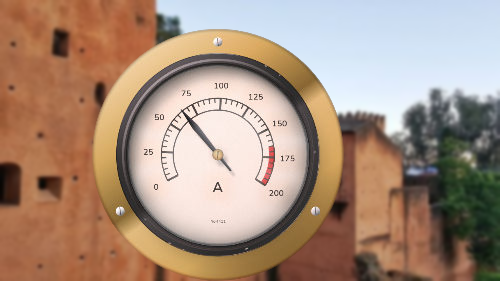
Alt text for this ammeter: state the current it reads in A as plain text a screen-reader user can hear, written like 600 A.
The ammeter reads 65 A
